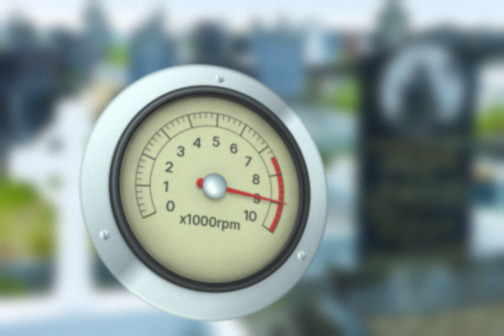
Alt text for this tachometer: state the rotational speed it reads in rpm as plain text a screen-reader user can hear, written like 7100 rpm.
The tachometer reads 9000 rpm
